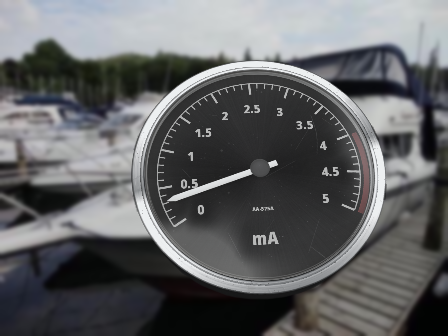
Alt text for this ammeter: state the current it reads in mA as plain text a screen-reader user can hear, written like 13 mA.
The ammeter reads 0.3 mA
